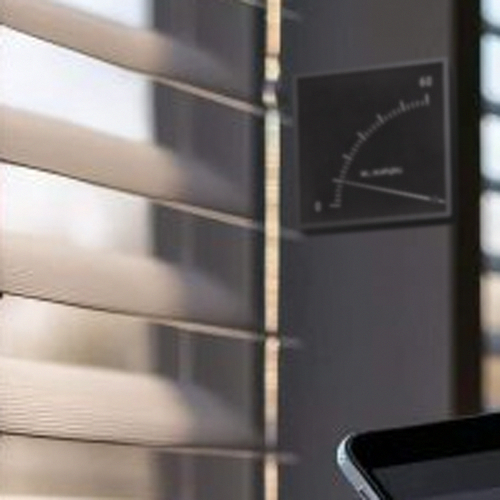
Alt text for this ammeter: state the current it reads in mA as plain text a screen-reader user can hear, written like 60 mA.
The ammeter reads 10 mA
